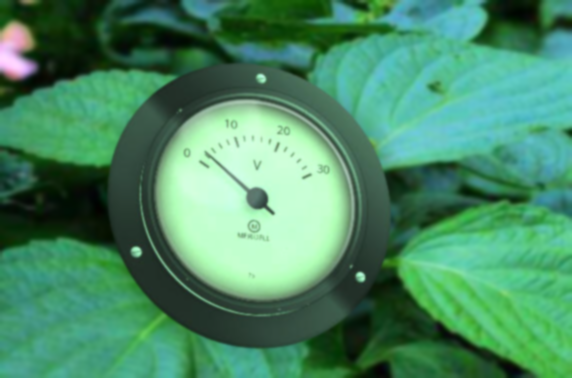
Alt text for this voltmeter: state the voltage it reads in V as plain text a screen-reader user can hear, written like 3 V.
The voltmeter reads 2 V
